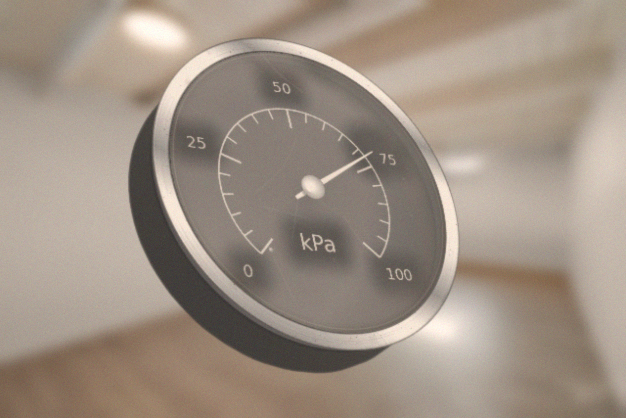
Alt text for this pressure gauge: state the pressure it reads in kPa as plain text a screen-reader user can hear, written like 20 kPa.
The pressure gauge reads 72.5 kPa
